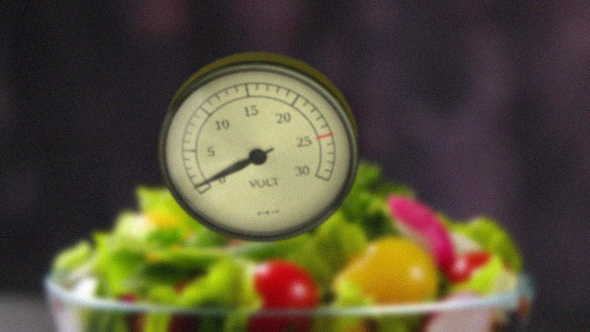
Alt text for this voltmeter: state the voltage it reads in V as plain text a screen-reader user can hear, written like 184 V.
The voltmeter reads 1 V
